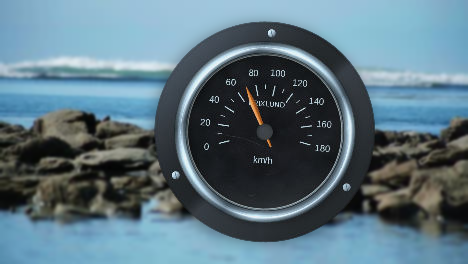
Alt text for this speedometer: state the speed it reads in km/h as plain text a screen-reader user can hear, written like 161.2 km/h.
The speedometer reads 70 km/h
